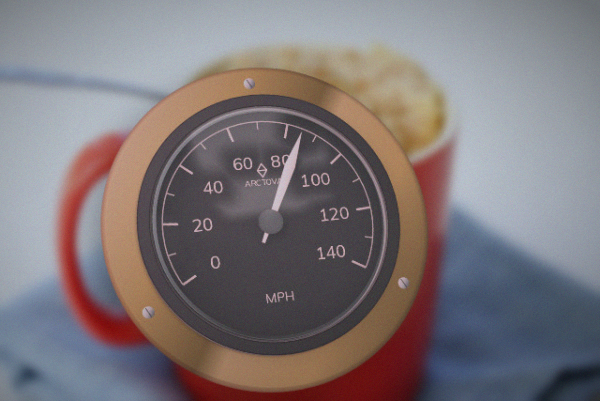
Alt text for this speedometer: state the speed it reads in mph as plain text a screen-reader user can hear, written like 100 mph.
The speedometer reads 85 mph
